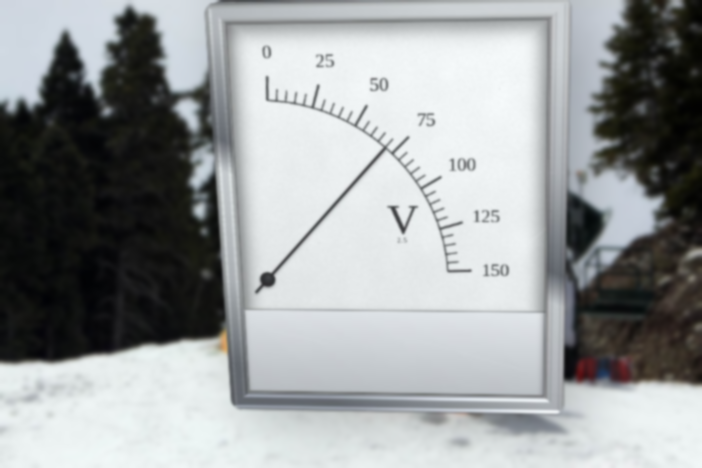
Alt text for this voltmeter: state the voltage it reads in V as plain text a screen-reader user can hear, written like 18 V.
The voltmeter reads 70 V
